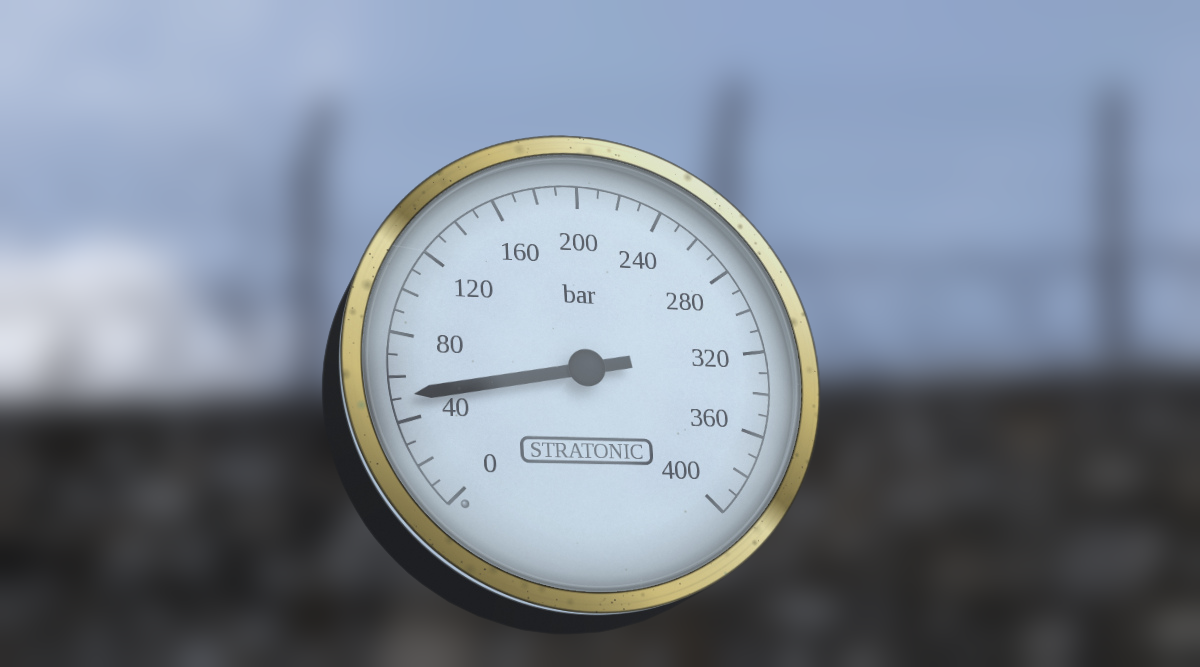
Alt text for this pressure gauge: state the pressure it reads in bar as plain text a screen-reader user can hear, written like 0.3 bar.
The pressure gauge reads 50 bar
